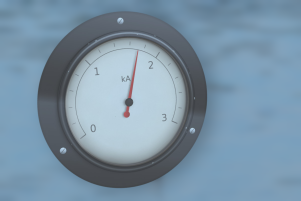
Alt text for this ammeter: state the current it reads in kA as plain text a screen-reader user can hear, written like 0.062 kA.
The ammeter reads 1.7 kA
